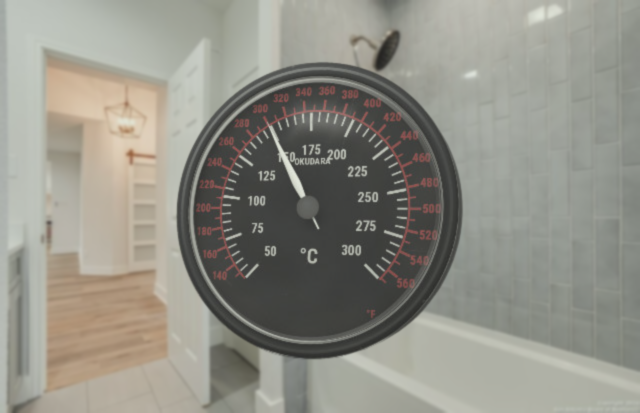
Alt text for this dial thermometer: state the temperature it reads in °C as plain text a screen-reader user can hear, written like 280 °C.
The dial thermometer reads 150 °C
